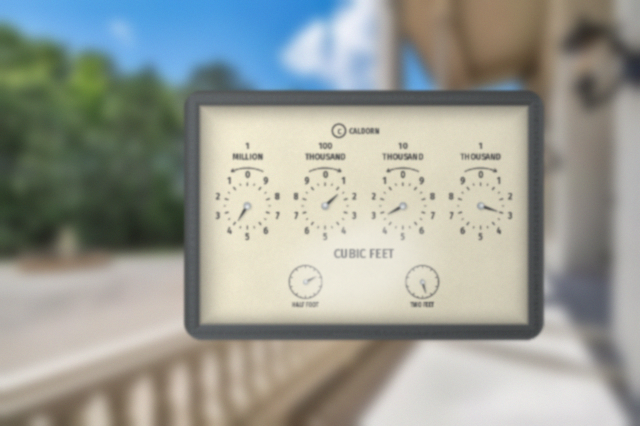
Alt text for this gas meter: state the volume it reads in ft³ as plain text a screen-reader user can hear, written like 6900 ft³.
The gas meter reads 413300 ft³
